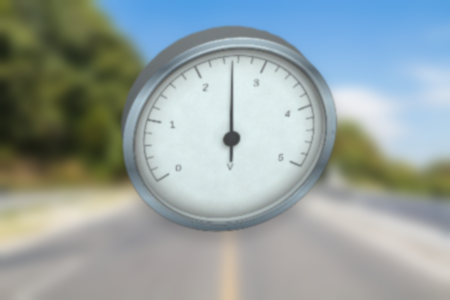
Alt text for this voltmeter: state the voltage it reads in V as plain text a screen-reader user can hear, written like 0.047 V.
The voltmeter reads 2.5 V
